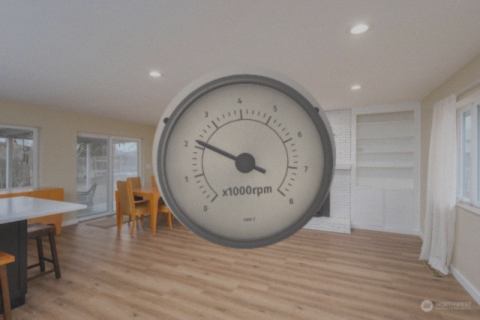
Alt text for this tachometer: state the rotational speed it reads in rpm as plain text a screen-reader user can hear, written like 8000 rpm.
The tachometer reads 2200 rpm
